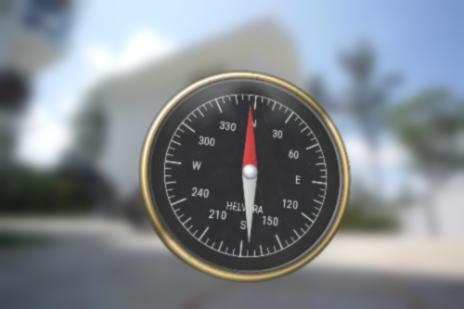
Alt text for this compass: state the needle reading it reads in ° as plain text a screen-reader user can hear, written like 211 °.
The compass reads 355 °
